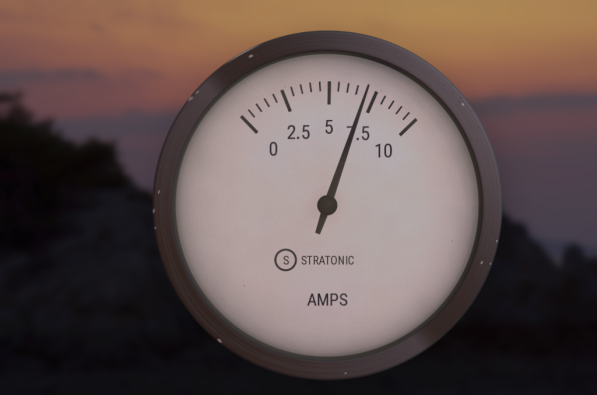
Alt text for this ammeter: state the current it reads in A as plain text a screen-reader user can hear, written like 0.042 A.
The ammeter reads 7 A
